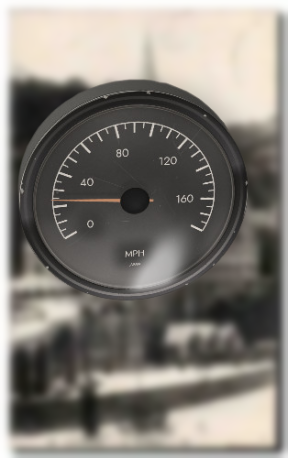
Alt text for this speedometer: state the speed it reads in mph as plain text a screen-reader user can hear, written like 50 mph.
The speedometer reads 25 mph
